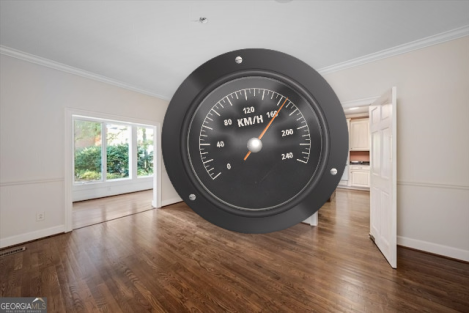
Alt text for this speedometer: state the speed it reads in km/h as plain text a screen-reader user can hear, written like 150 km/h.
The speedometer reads 165 km/h
